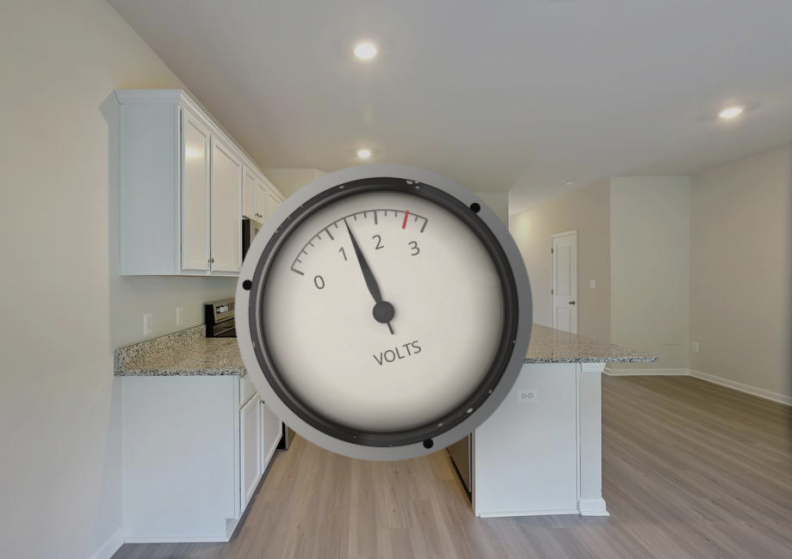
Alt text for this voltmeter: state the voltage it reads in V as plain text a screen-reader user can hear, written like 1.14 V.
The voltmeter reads 1.4 V
